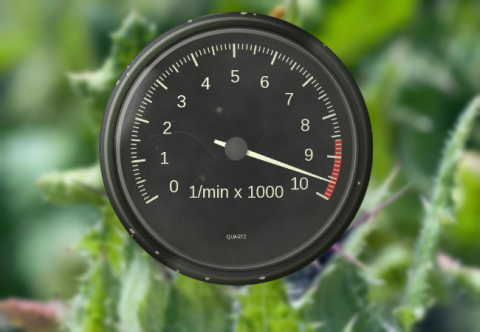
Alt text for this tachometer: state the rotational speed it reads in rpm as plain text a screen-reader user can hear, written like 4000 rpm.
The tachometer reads 9600 rpm
